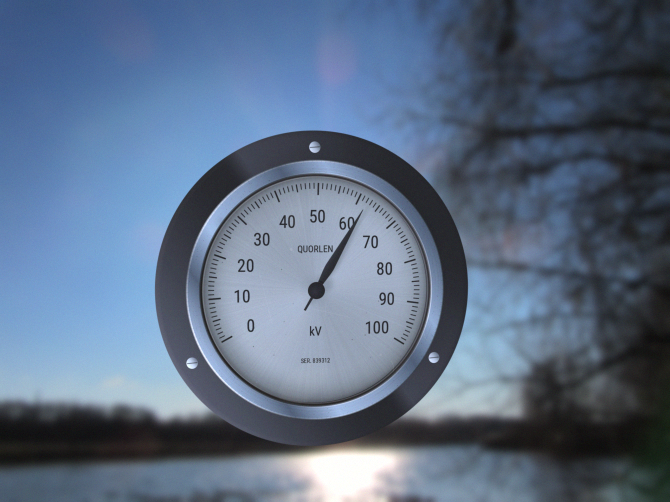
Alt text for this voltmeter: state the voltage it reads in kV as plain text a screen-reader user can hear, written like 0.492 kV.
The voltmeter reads 62 kV
